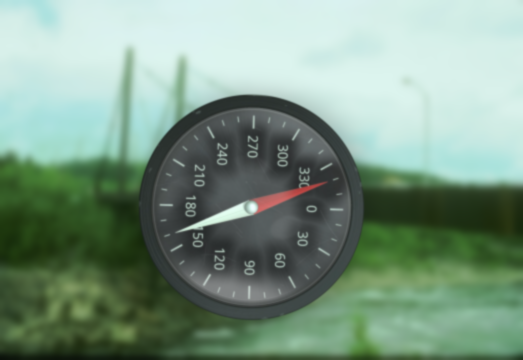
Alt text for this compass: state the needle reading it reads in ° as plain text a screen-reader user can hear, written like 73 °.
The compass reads 340 °
